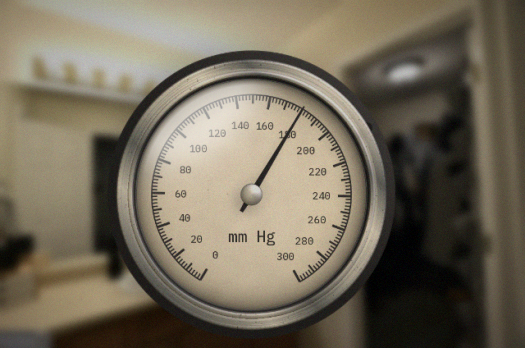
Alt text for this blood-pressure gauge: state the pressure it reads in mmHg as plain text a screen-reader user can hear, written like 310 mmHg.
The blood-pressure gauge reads 180 mmHg
